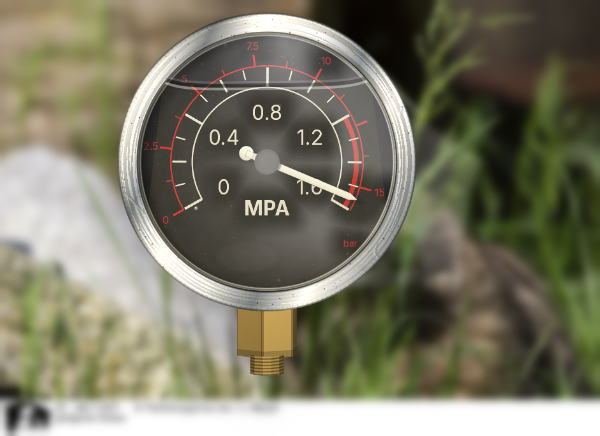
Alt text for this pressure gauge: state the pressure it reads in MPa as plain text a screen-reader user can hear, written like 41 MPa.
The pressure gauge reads 1.55 MPa
